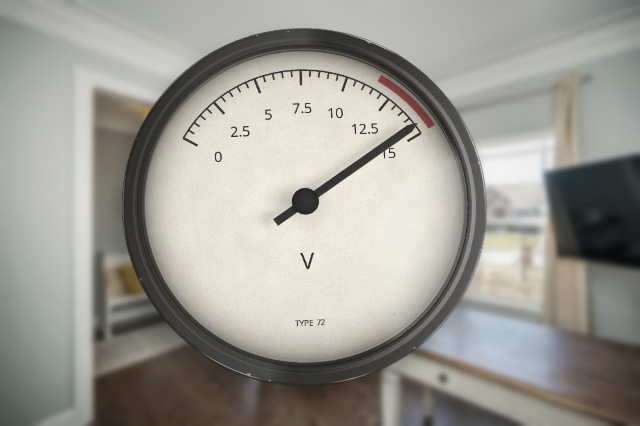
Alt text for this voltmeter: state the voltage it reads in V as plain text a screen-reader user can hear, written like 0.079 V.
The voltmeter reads 14.5 V
